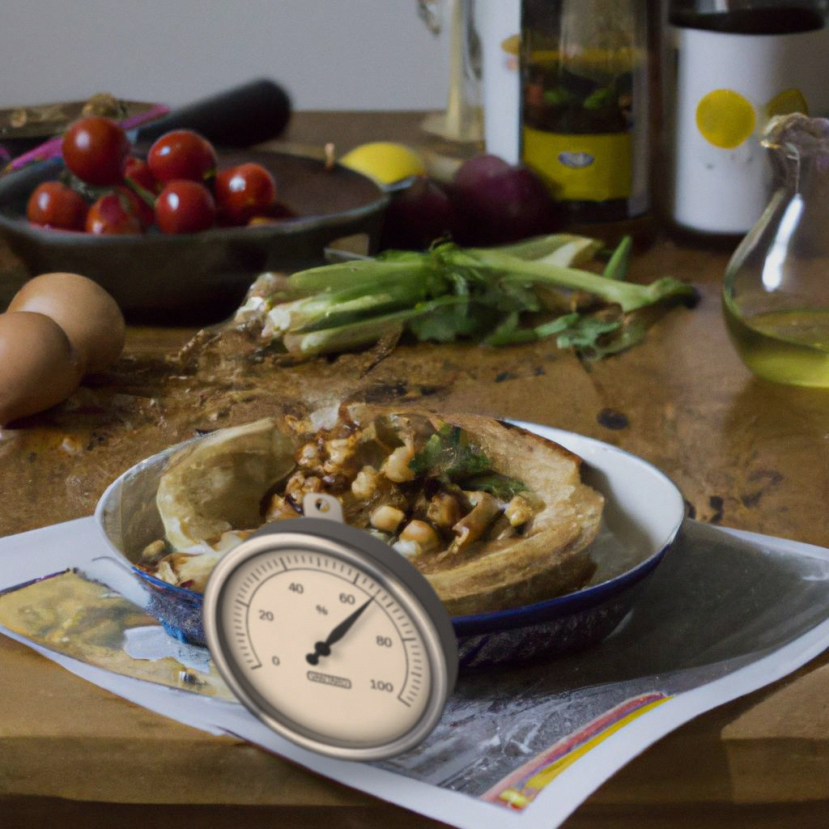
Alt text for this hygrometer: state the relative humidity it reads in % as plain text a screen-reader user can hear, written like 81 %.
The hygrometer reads 66 %
